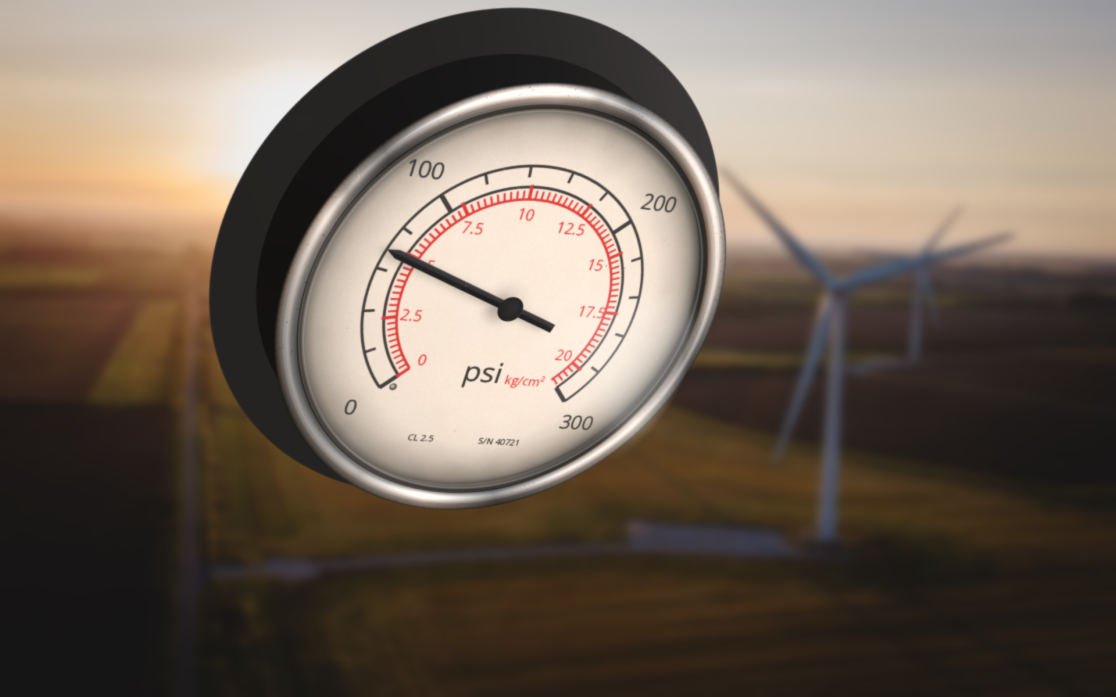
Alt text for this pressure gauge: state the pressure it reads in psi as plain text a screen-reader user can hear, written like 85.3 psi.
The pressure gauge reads 70 psi
